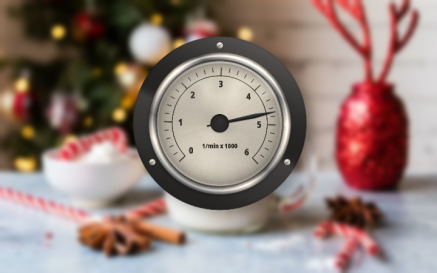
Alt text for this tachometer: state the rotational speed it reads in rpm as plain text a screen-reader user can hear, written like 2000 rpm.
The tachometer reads 4700 rpm
